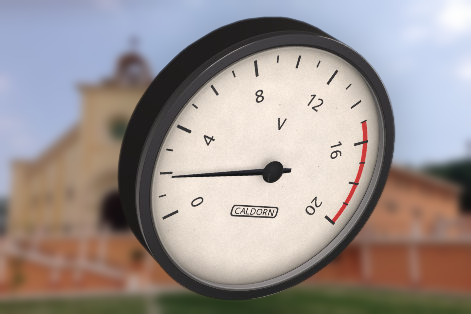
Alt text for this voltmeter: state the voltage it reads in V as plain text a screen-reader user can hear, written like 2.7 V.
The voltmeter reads 2 V
